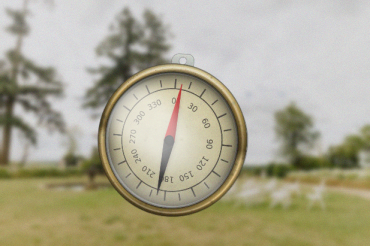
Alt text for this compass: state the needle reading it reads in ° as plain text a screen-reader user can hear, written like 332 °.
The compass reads 7.5 °
